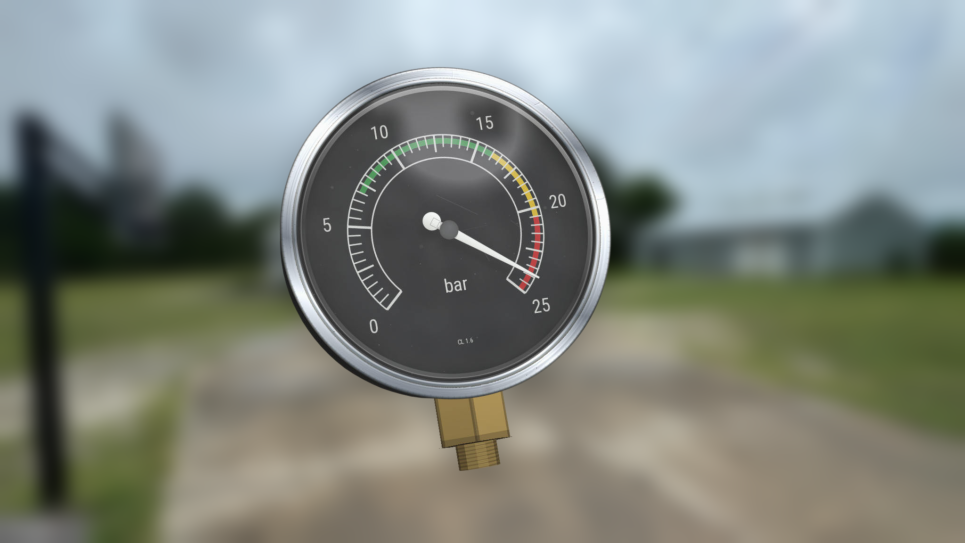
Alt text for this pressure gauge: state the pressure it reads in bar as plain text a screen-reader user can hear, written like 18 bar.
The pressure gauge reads 24 bar
